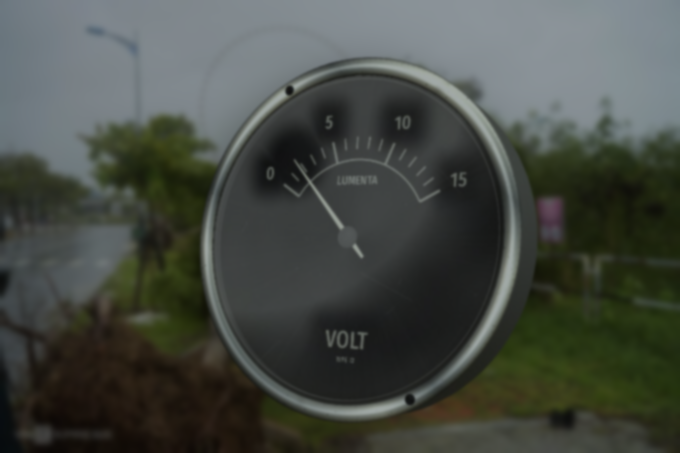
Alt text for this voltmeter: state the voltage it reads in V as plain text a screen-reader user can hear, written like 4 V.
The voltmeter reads 2 V
